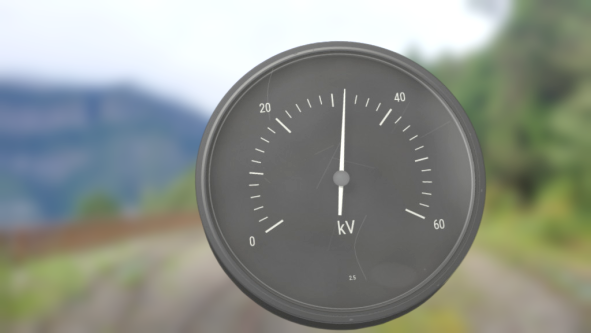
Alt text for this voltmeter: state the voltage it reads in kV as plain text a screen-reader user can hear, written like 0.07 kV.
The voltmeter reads 32 kV
